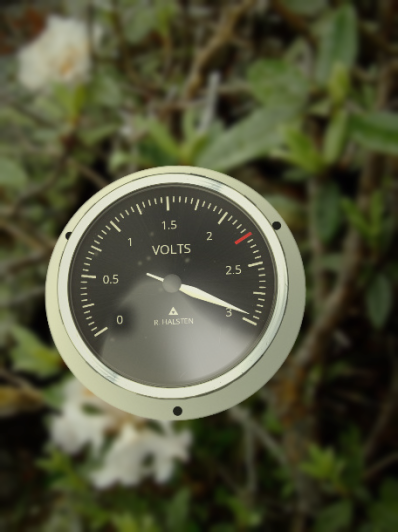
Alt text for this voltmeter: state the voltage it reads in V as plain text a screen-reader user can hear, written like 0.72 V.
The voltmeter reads 2.95 V
